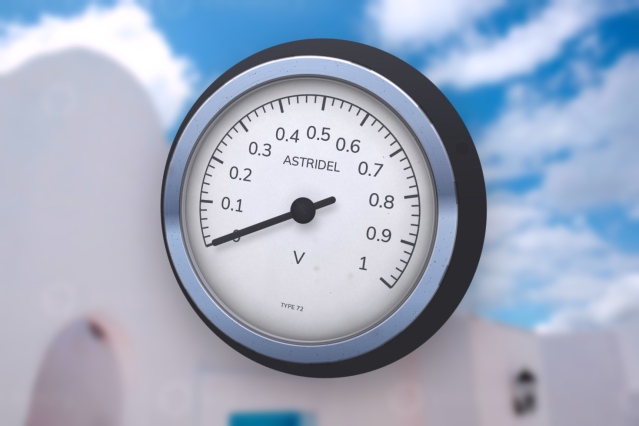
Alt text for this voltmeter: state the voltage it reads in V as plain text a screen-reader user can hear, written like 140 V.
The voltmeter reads 0 V
